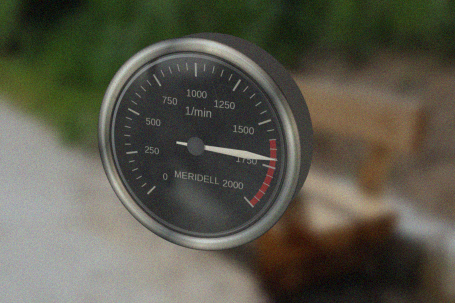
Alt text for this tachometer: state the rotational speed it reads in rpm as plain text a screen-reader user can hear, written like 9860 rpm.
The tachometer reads 1700 rpm
